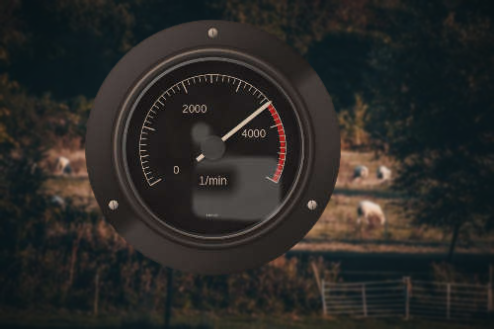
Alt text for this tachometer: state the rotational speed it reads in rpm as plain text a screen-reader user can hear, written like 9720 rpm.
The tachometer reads 3600 rpm
